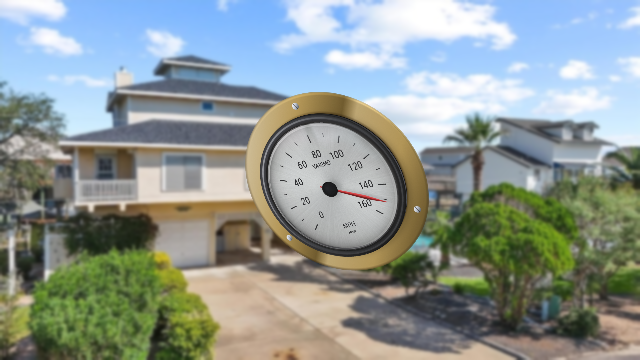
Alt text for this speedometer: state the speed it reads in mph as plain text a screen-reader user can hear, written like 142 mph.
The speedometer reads 150 mph
